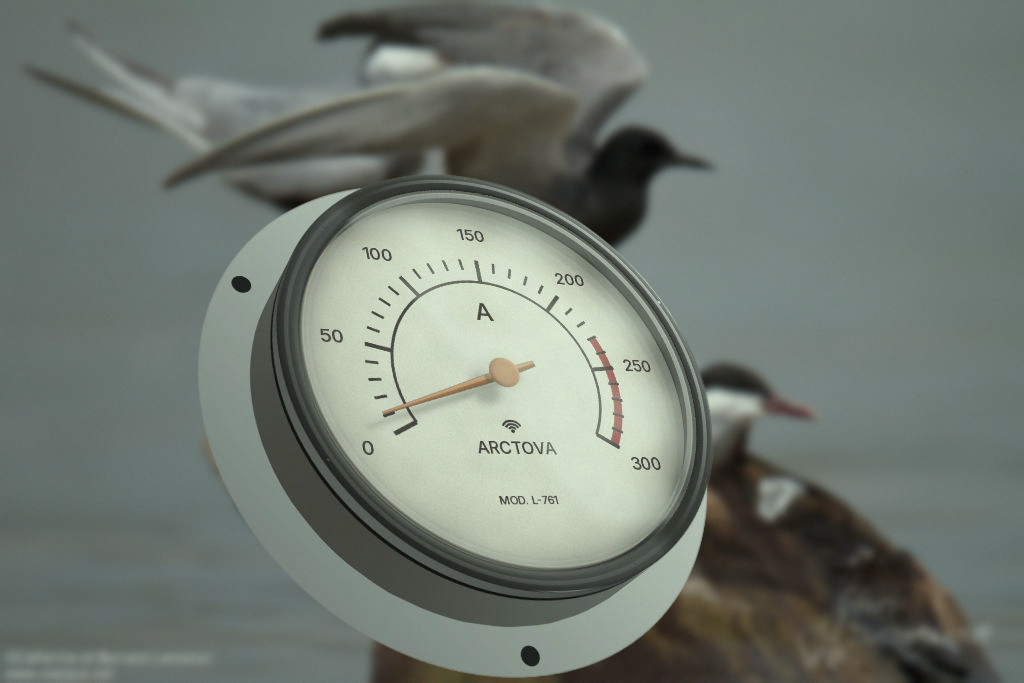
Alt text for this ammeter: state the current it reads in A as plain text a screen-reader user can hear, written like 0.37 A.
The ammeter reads 10 A
